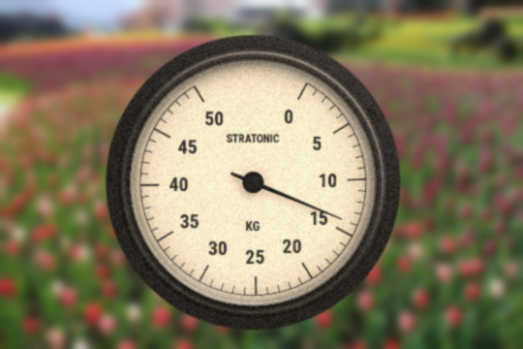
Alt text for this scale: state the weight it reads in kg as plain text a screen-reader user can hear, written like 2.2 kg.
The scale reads 14 kg
